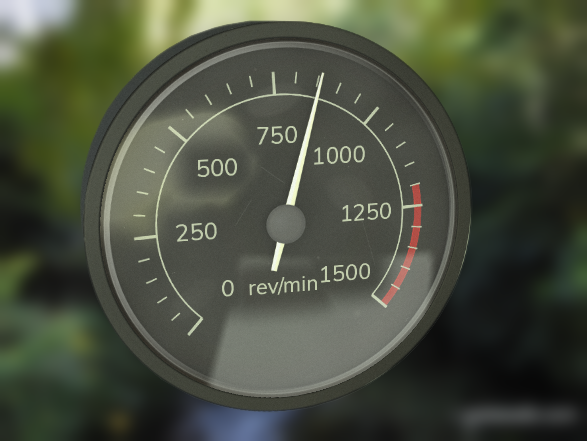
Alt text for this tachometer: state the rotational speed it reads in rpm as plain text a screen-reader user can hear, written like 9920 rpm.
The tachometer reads 850 rpm
